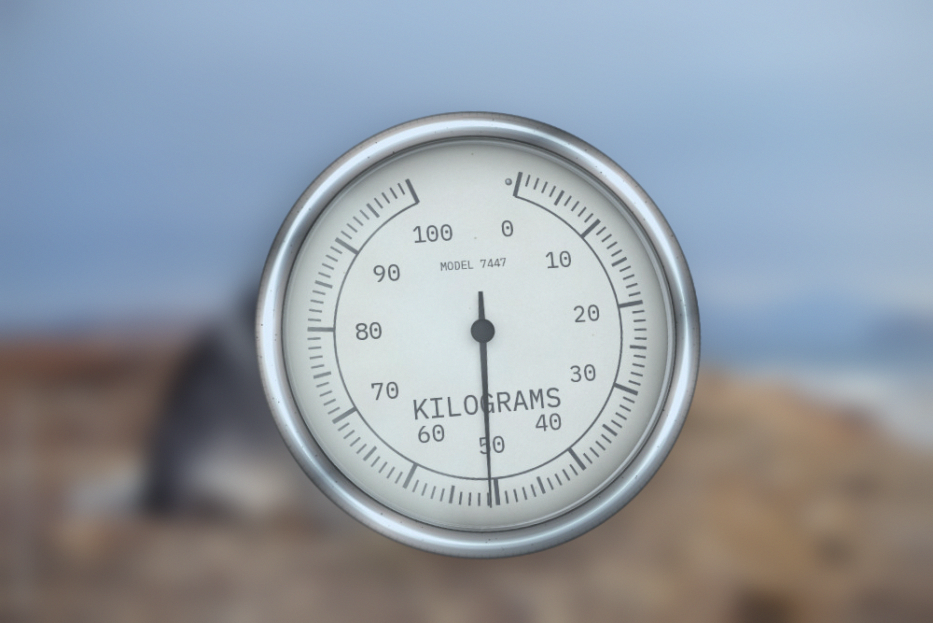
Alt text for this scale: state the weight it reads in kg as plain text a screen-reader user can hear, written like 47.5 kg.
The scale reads 51 kg
